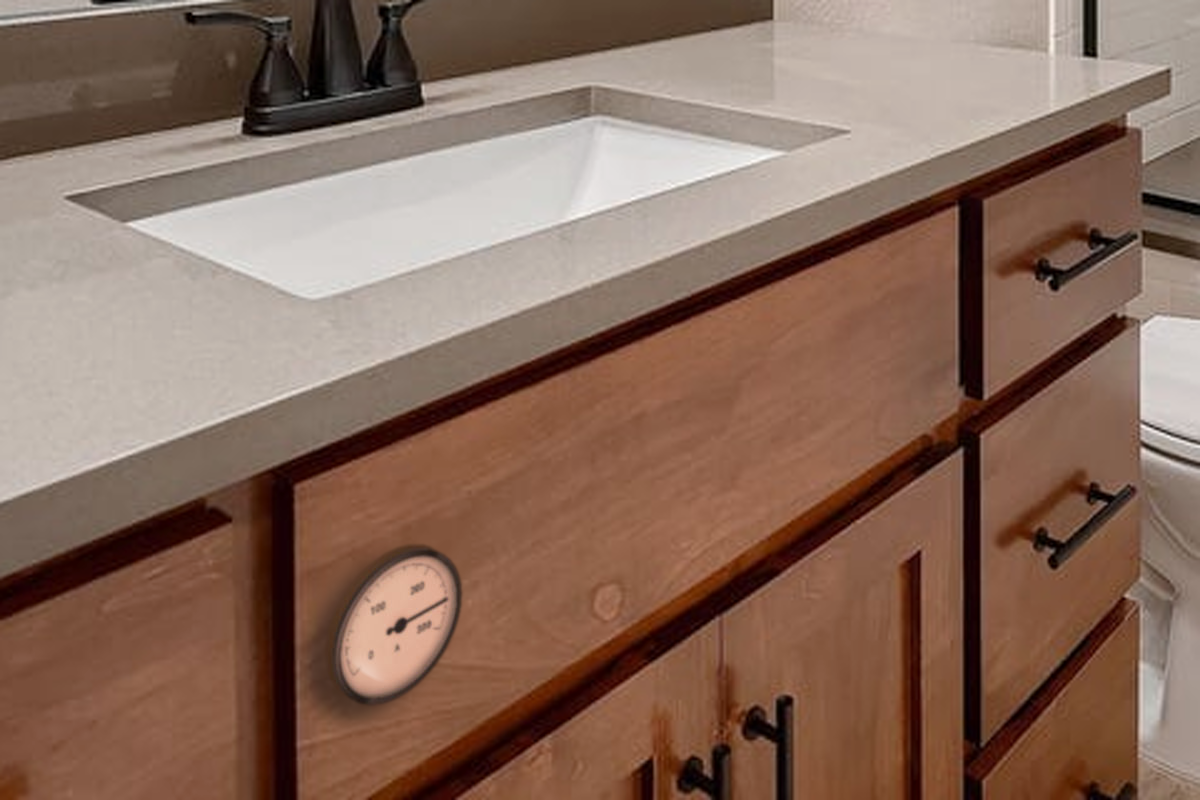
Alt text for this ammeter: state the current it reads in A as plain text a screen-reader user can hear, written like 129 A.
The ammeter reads 260 A
